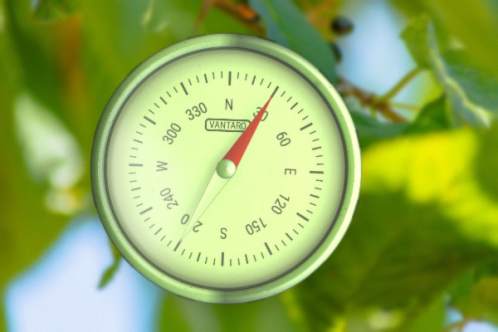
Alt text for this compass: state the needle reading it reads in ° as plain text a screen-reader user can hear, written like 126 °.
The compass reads 30 °
